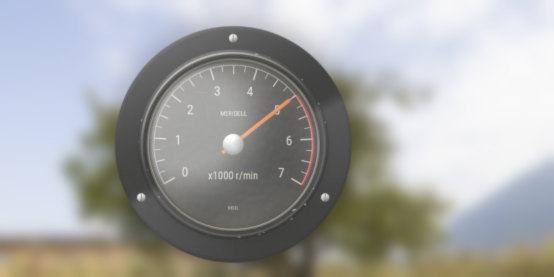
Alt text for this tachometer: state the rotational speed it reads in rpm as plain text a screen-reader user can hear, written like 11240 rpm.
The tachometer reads 5000 rpm
